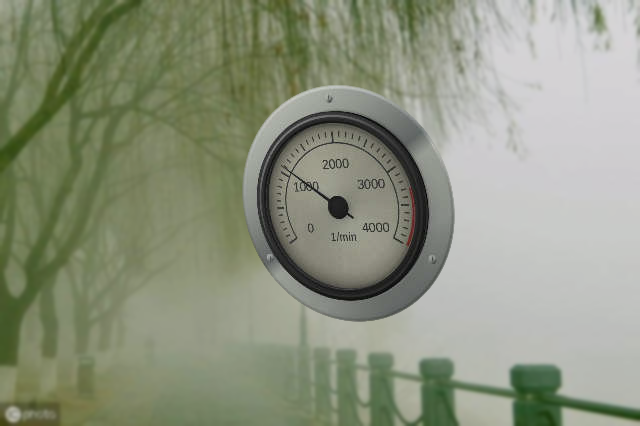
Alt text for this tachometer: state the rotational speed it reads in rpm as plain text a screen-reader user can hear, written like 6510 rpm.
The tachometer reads 1100 rpm
